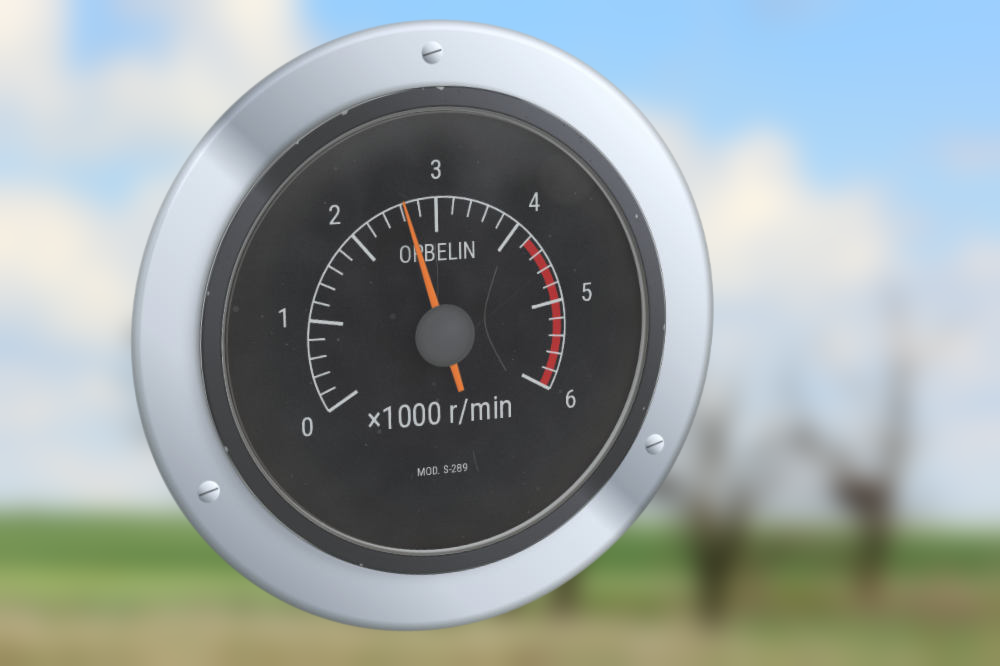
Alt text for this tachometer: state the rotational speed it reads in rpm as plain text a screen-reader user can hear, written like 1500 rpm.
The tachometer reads 2600 rpm
